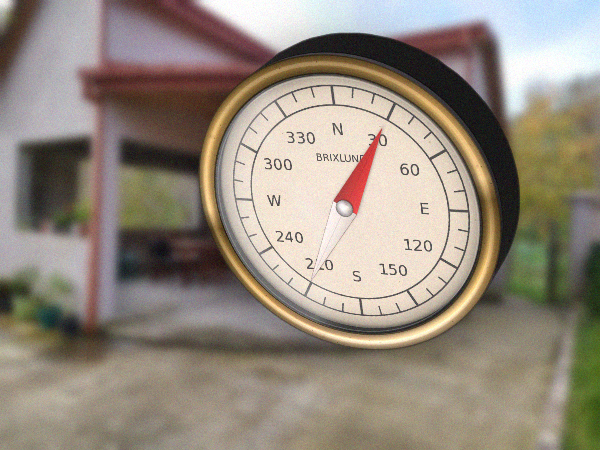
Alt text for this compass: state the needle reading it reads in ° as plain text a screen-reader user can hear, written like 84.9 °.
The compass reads 30 °
